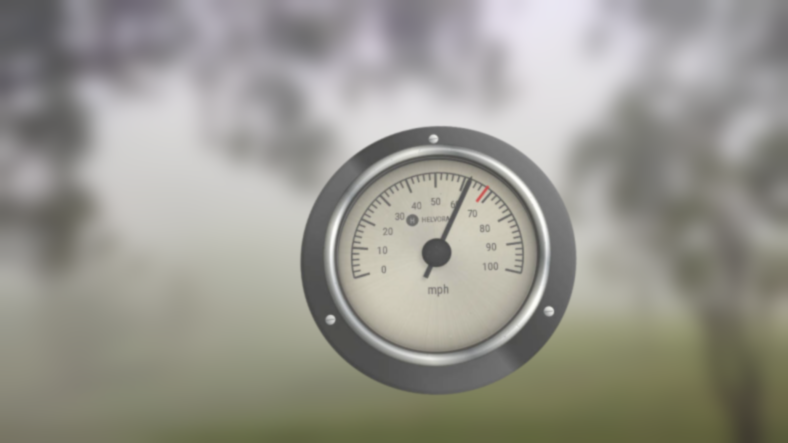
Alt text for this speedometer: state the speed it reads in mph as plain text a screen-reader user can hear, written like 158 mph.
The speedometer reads 62 mph
